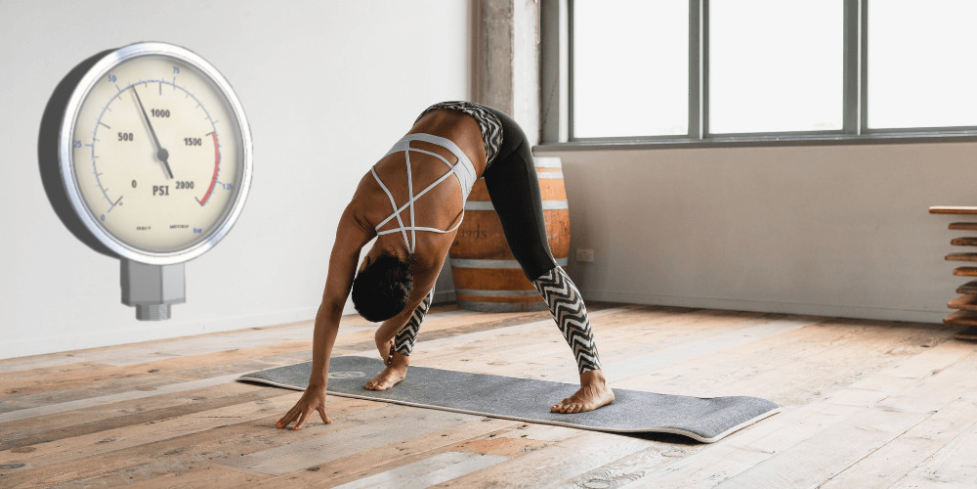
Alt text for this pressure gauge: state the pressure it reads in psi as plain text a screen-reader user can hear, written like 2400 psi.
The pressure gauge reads 800 psi
